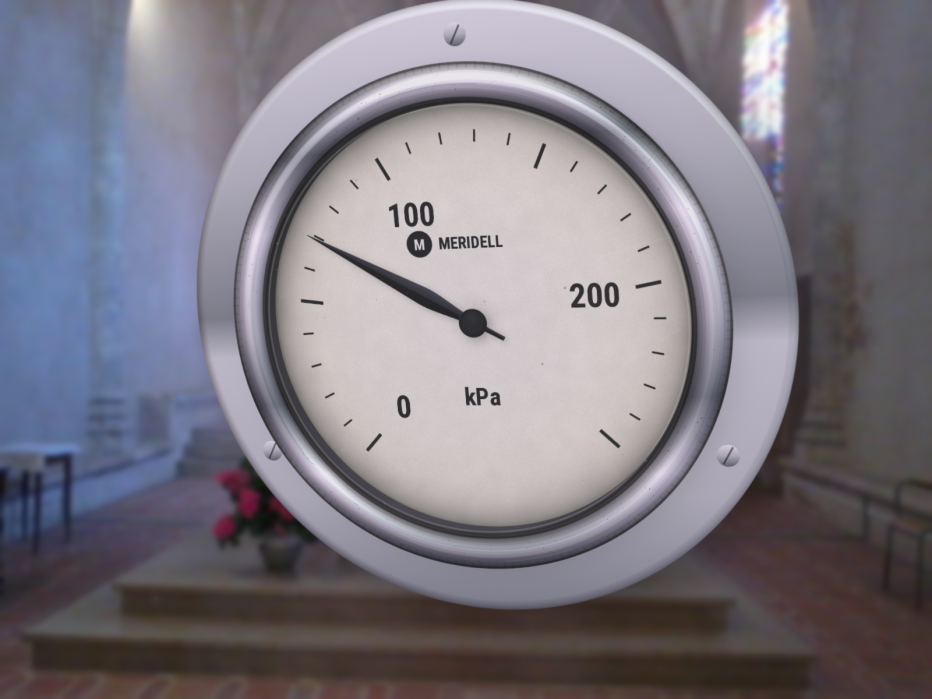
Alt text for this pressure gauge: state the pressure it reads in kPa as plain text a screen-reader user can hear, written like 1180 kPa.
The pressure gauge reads 70 kPa
